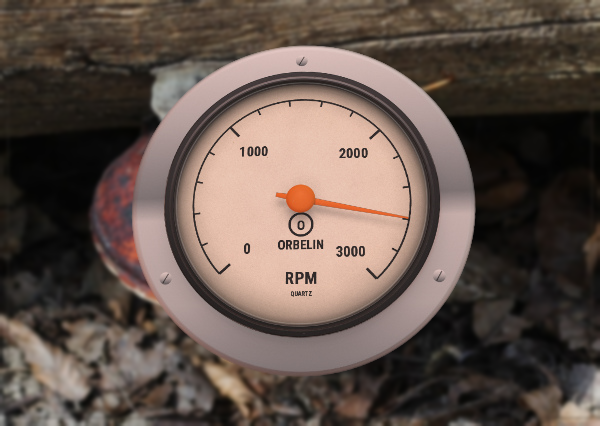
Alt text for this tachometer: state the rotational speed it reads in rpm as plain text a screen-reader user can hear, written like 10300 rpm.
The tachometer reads 2600 rpm
